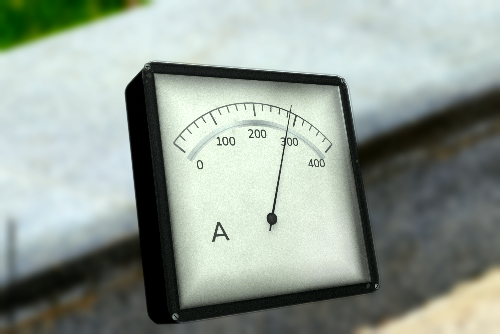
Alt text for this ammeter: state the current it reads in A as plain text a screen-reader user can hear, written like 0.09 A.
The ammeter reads 280 A
